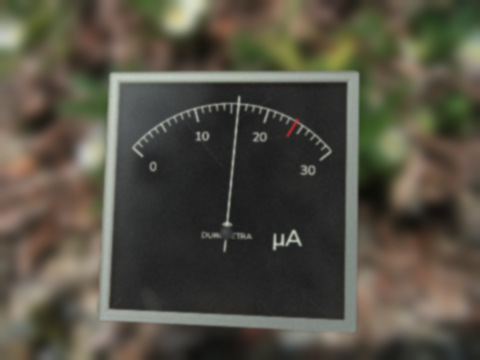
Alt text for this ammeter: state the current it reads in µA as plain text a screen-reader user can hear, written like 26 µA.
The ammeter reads 16 µA
